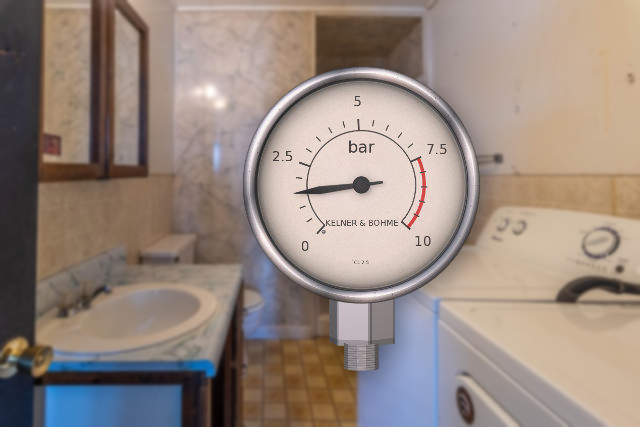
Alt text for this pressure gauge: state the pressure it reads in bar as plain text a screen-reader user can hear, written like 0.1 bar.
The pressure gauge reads 1.5 bar
